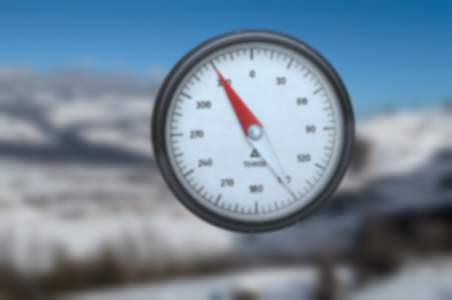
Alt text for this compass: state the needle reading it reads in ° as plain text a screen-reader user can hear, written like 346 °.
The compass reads 330 °
